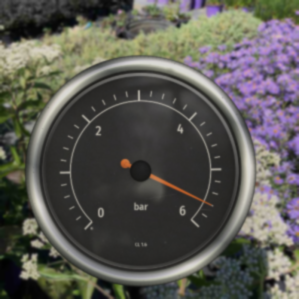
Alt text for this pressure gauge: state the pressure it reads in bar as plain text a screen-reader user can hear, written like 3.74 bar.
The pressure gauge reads 5.6 bar
